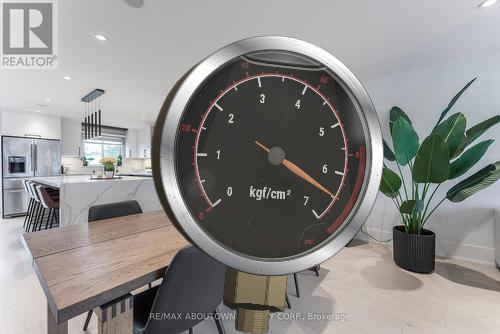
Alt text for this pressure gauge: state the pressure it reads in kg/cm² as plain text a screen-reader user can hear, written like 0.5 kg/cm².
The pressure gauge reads 6.5 kg/cm²
